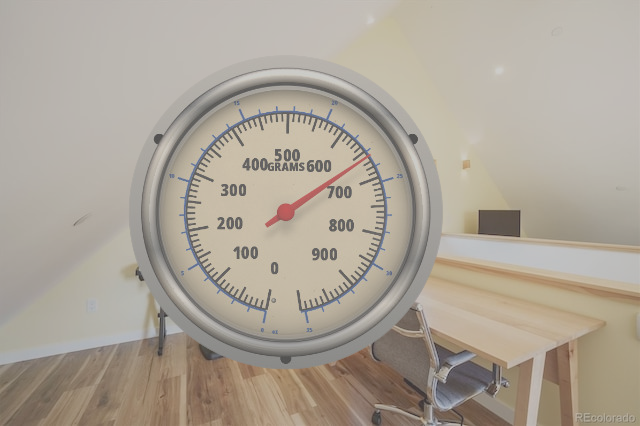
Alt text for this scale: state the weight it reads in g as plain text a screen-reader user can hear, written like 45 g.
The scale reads 660 g
